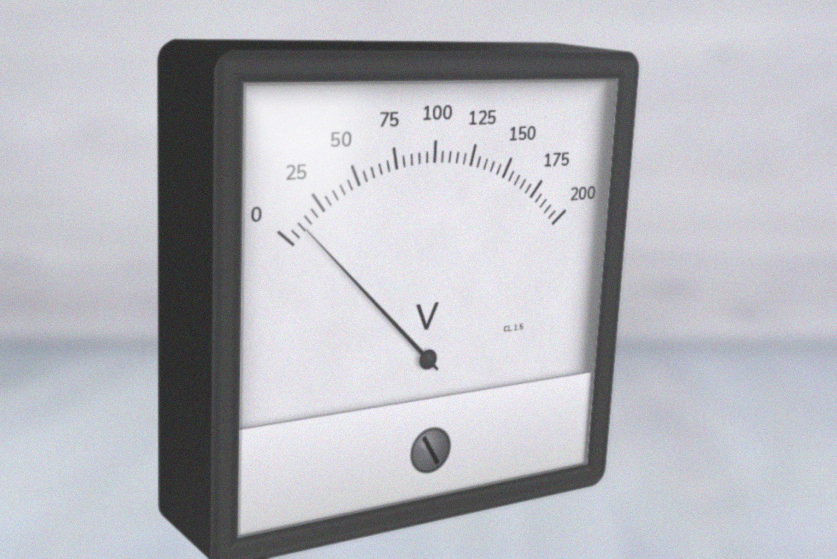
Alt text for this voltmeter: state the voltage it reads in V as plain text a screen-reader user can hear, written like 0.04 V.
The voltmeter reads 10 V
